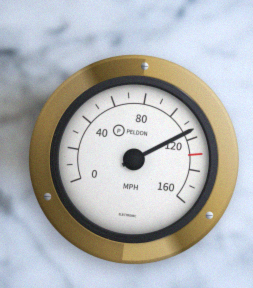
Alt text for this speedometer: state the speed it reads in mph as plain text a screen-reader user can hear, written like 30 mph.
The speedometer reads 115 mph
